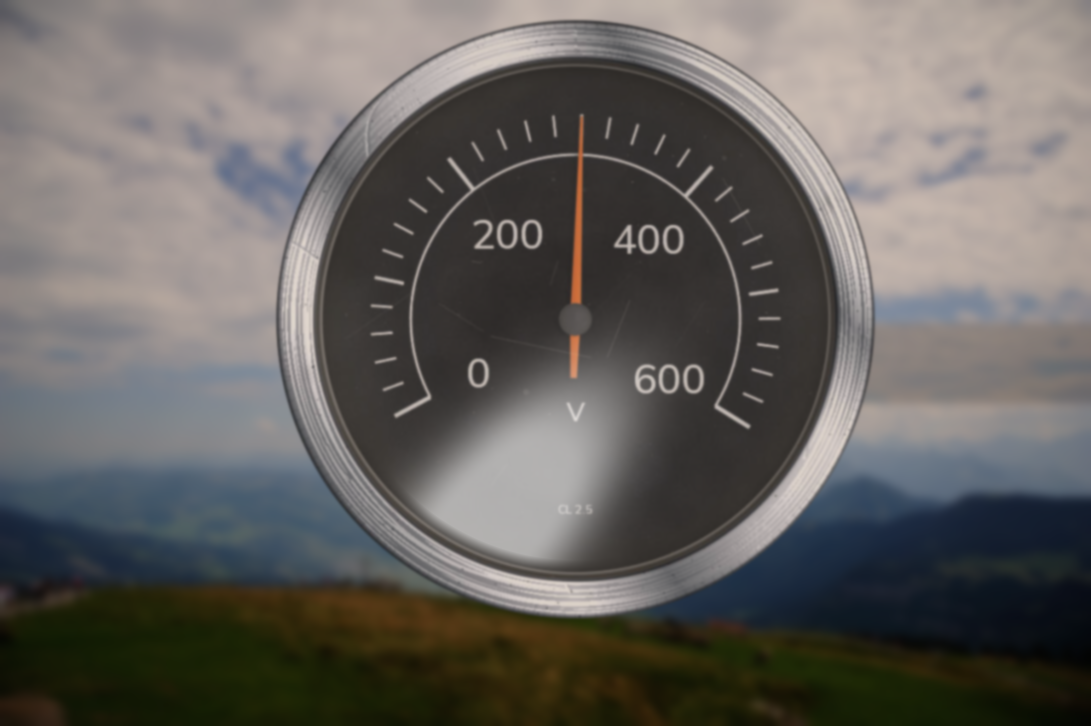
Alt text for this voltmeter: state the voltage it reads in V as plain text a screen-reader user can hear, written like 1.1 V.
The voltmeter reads 300 V
